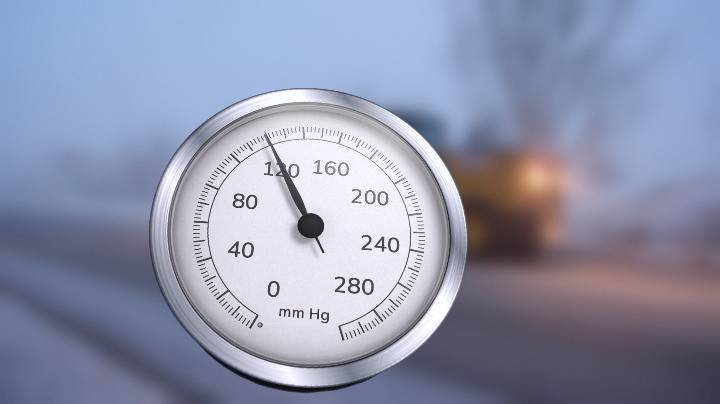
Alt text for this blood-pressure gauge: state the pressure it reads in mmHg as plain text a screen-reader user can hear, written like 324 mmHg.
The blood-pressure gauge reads 120 mmHg
